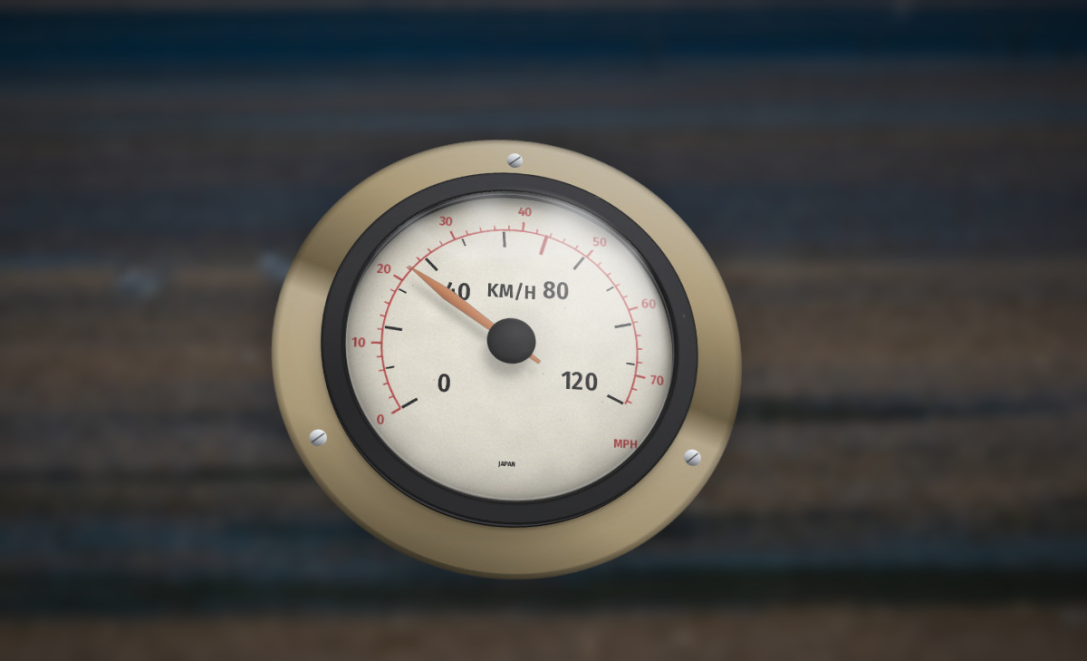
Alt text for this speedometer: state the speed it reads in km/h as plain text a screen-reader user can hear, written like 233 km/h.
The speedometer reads 35 km/h
